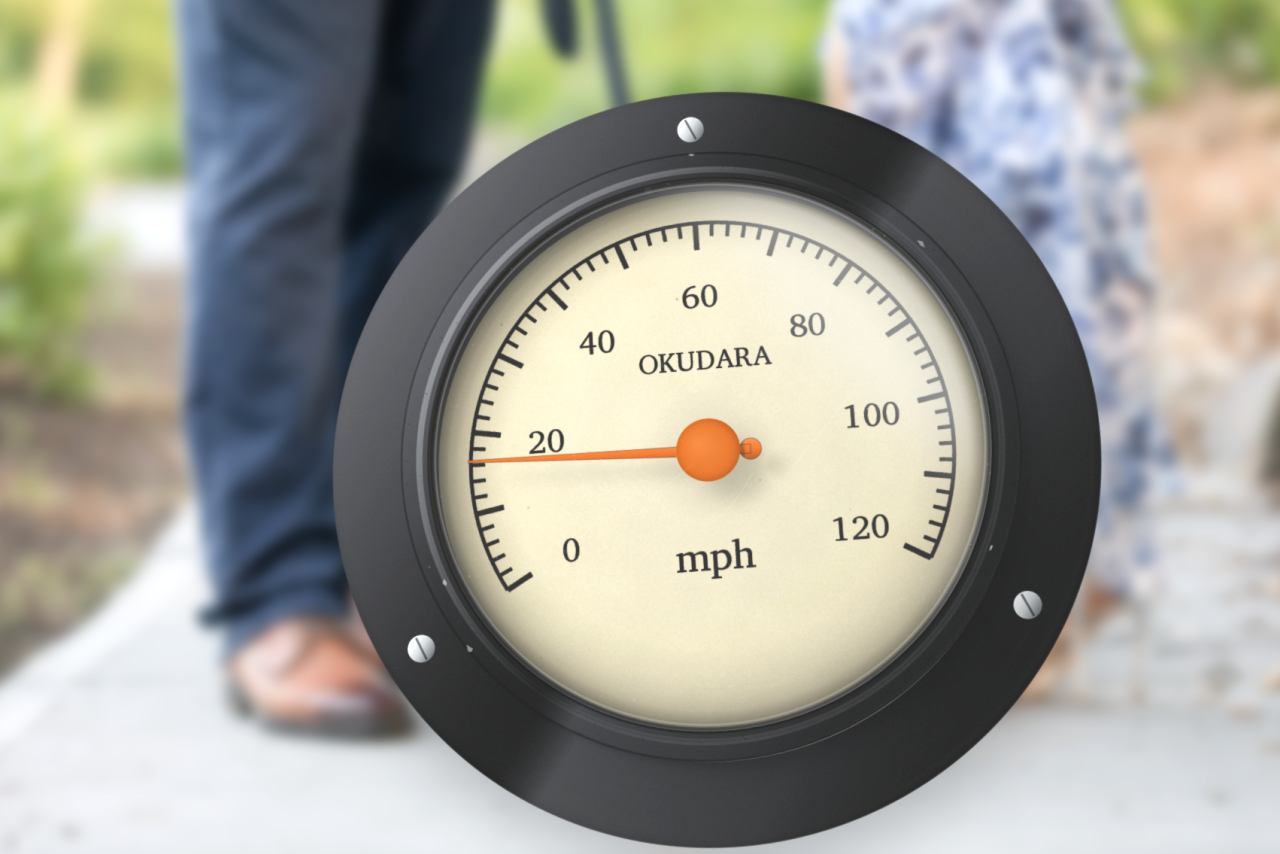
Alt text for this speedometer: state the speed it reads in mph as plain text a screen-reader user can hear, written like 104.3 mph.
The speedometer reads 16 mph
